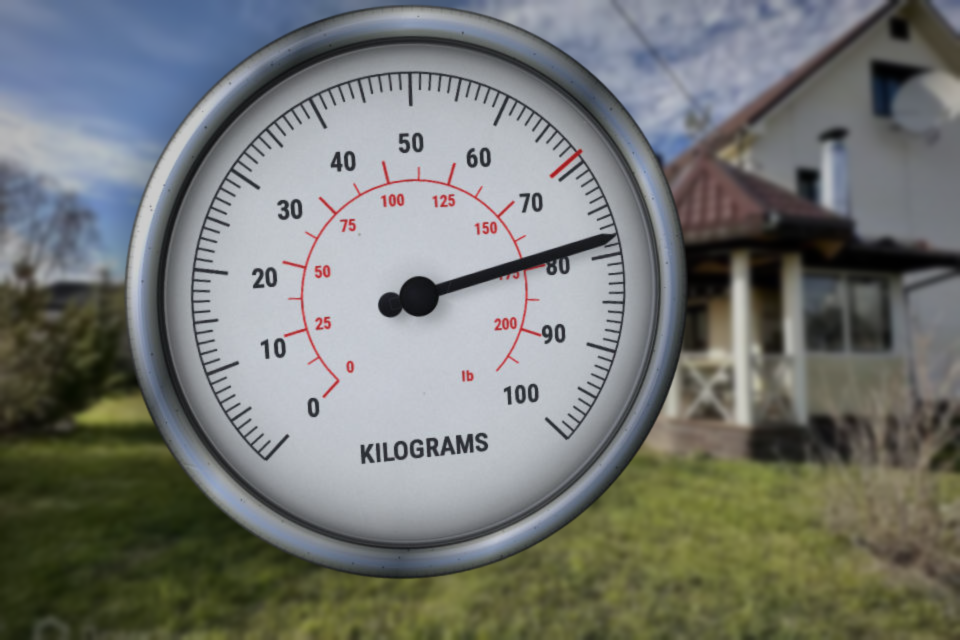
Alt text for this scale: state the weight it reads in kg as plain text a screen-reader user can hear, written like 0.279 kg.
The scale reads 78 kg
